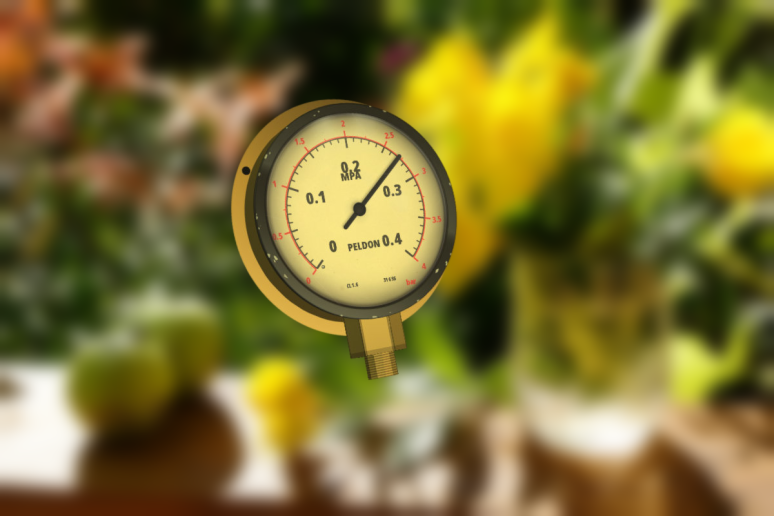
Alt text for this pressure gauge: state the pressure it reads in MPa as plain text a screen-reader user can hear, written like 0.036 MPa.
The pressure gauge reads 0.27 MPa
